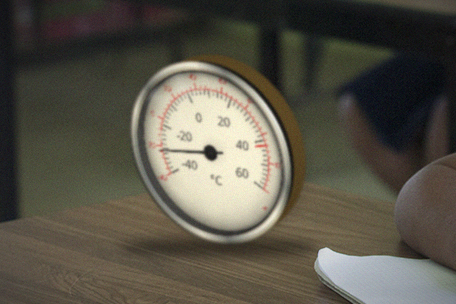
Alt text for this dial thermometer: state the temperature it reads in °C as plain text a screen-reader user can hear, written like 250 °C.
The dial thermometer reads -30 °C
